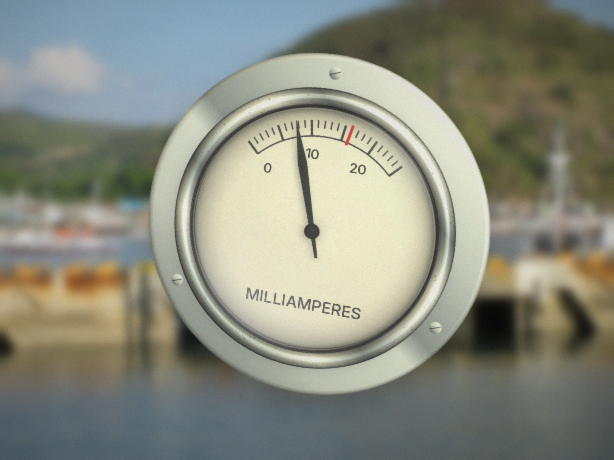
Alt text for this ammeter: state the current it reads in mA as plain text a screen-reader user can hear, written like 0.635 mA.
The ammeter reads 8 mA
